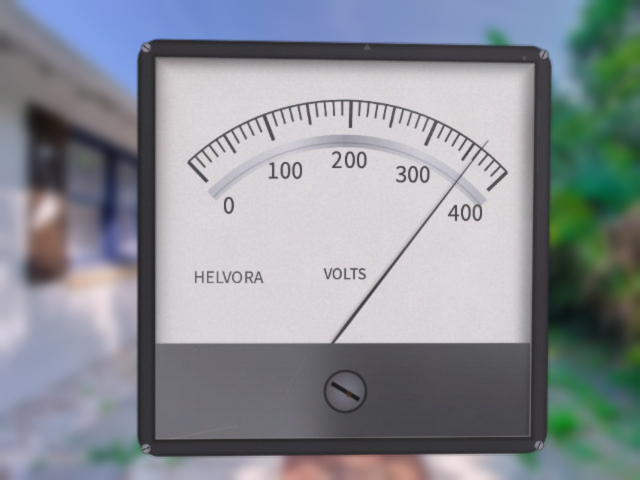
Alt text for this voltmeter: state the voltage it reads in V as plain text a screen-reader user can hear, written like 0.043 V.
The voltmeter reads 360 V
